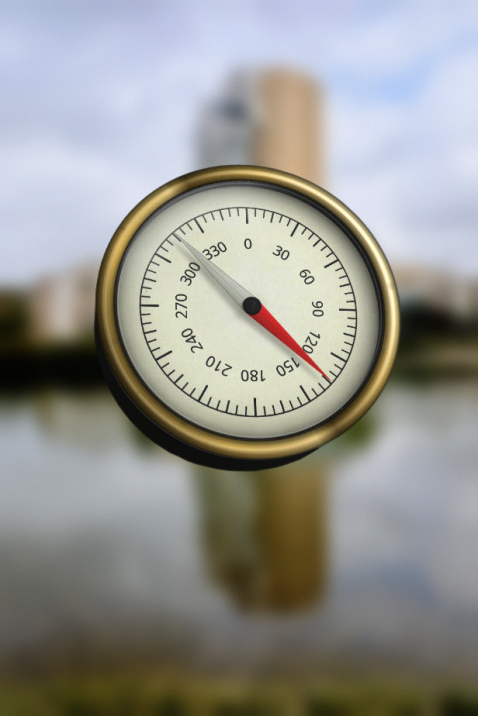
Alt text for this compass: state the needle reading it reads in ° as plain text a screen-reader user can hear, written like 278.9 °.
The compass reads 135 °
